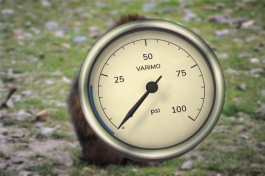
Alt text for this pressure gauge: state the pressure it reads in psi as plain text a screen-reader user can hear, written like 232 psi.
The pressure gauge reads 0 psi
